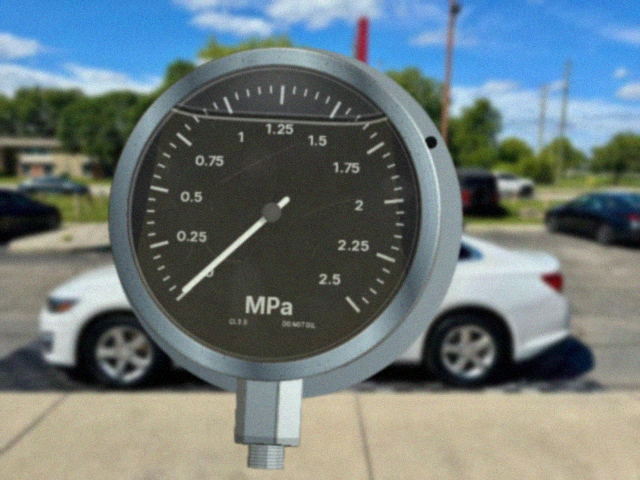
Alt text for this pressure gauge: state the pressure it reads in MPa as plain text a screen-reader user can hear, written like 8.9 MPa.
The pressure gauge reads 0 MPa
